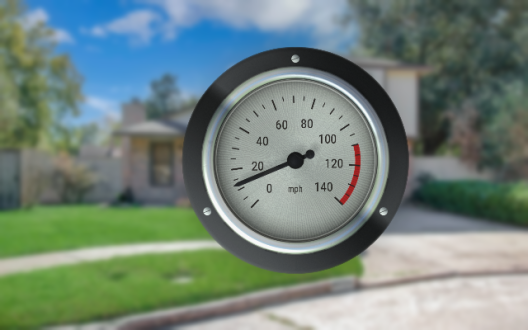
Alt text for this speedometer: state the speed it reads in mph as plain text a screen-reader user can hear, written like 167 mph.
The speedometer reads 12.5 mph
